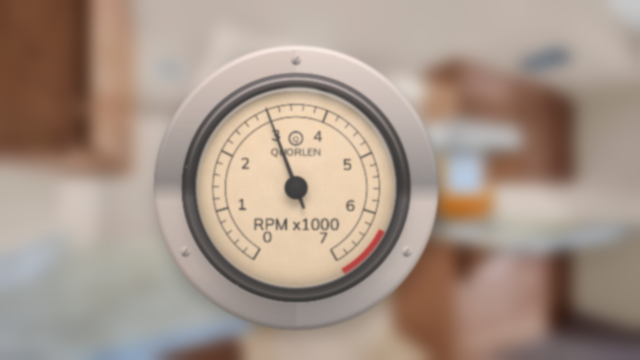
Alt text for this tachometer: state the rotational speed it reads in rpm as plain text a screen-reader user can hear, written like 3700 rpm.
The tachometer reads 3000 rpm
